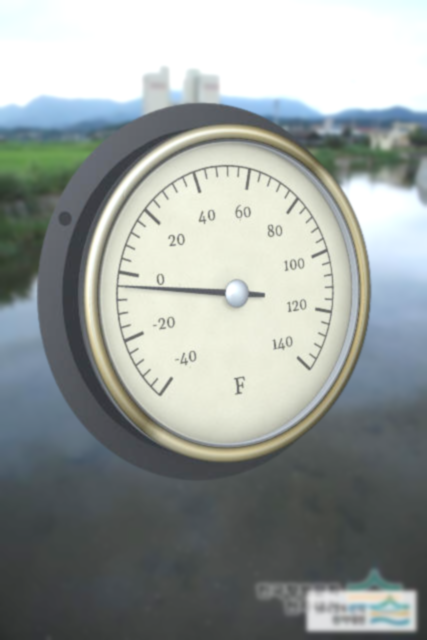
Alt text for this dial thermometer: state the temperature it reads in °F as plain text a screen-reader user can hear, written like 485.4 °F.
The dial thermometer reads -4 °F
